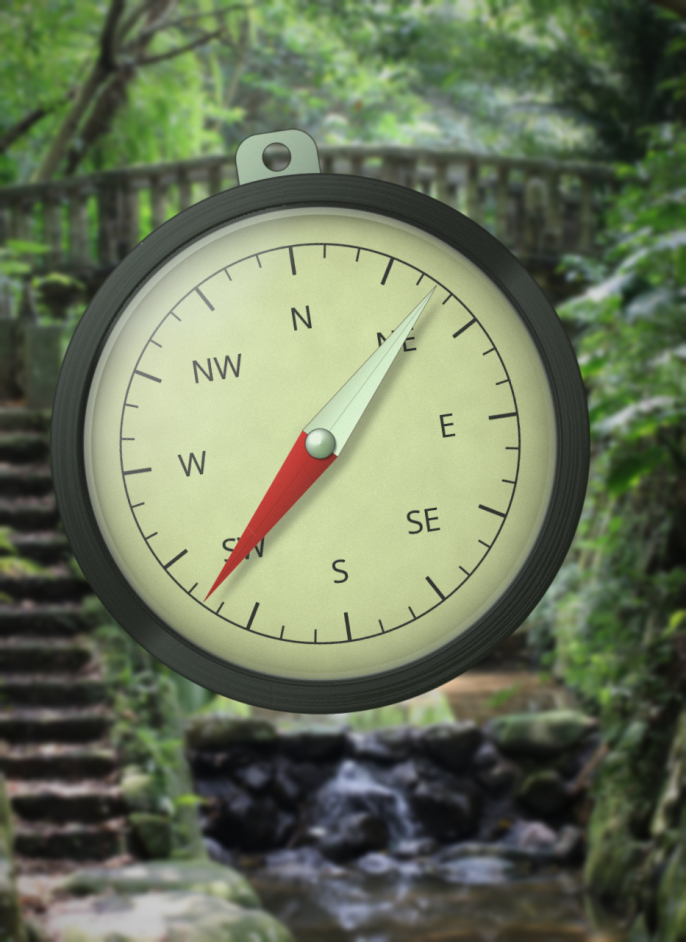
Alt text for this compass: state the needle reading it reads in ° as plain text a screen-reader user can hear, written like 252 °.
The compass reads 225 °
